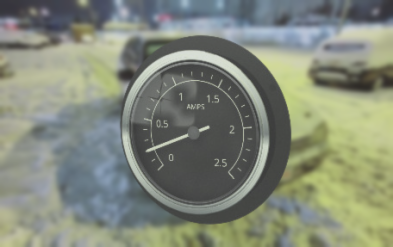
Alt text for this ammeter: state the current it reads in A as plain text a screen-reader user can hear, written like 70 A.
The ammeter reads 0.2 A
